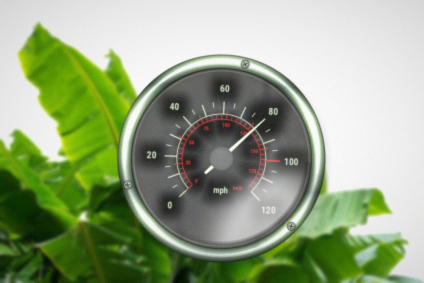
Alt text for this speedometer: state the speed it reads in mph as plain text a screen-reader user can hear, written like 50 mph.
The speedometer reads 80 mph
